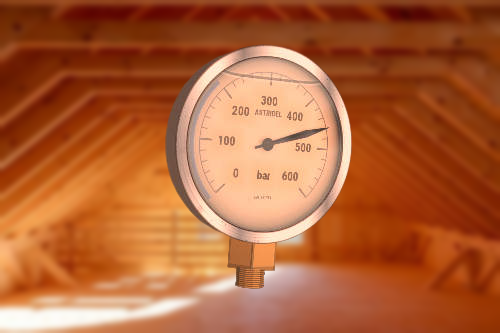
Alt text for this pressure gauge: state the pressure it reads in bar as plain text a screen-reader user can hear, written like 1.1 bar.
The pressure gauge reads 460 bar
